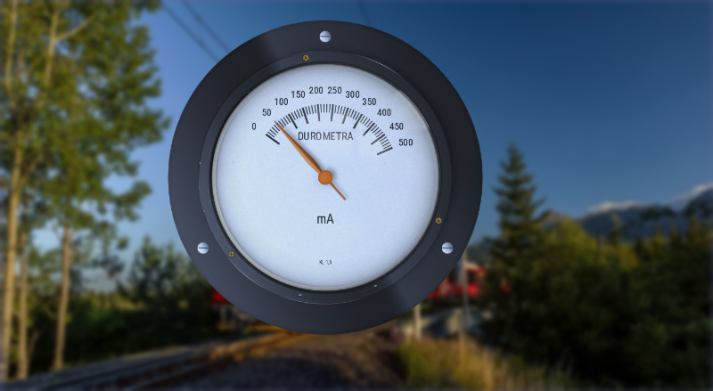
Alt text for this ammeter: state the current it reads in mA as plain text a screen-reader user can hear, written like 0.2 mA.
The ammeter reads 50 mA
